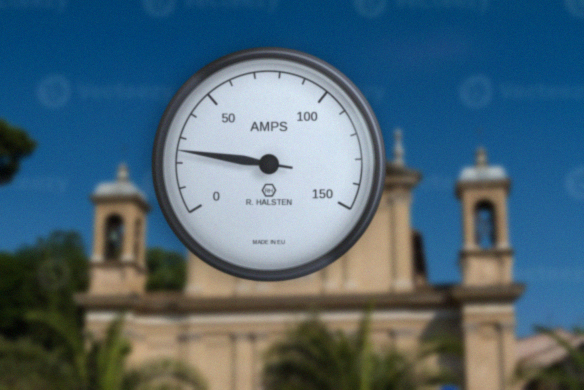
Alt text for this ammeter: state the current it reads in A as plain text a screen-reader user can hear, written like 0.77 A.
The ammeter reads 25 A
